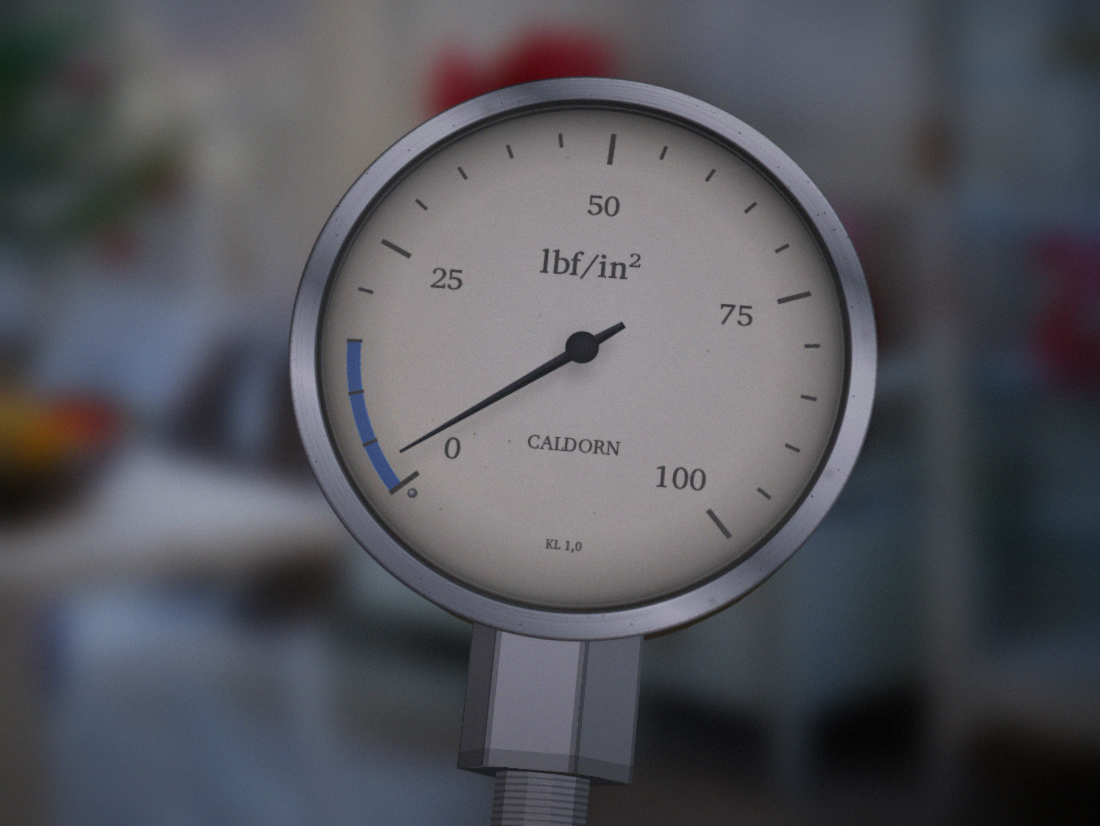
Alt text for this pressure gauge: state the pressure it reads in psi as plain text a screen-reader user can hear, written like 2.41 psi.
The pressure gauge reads 2.5 psi
